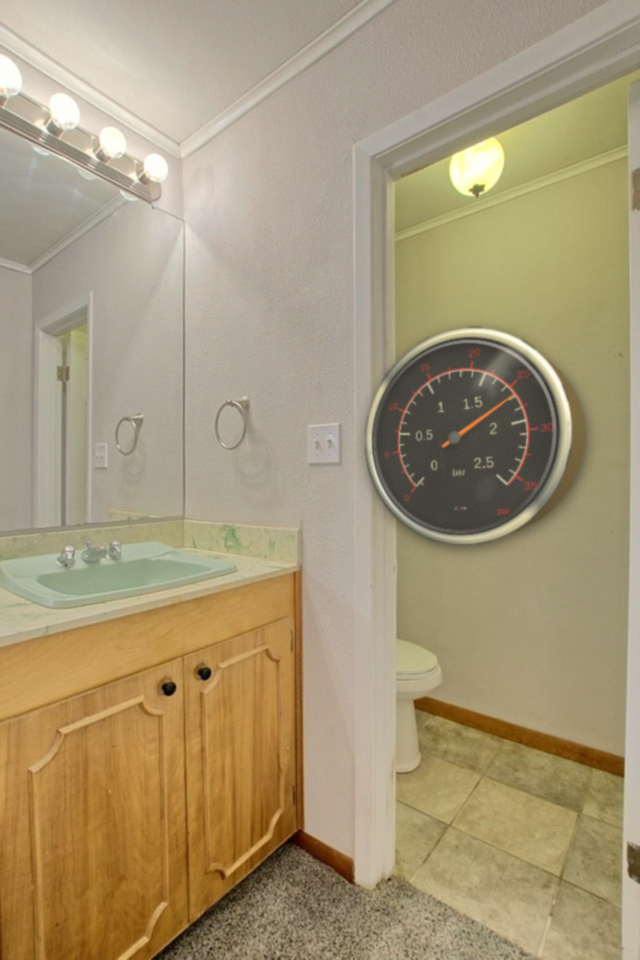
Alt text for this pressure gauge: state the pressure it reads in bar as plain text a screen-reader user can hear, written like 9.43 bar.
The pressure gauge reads 1.8 bar
